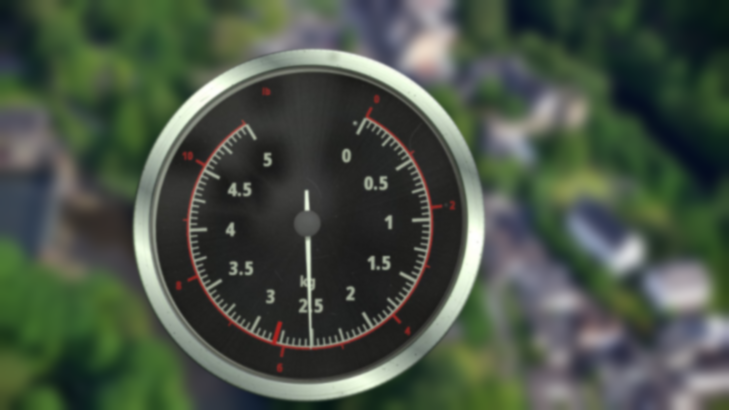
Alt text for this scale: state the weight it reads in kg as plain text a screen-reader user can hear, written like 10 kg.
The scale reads 2.5 kg
